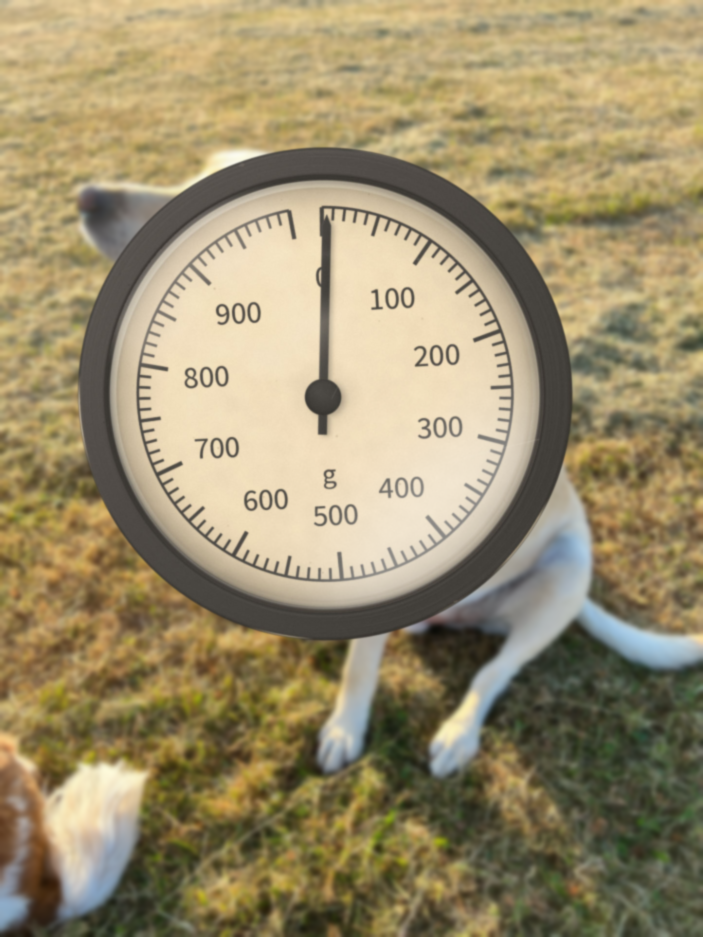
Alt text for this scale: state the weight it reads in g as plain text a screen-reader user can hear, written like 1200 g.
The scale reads 5 g
